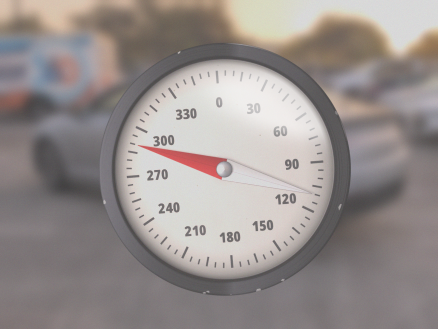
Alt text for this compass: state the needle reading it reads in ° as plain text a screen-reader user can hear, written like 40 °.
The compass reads 290 °
